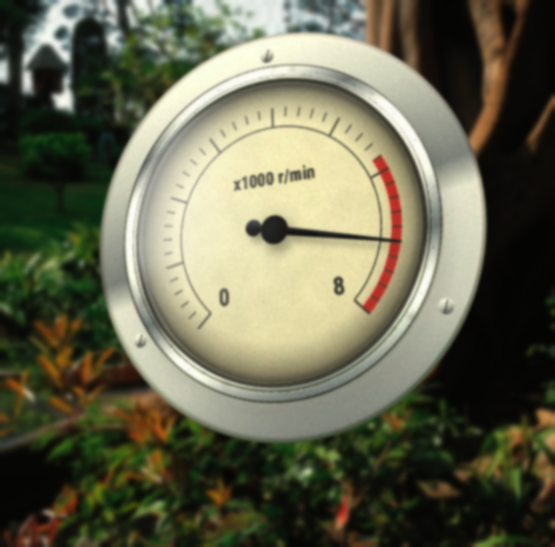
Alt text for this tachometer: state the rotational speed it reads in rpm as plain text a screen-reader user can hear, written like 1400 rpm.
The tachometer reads 7000 rpm
